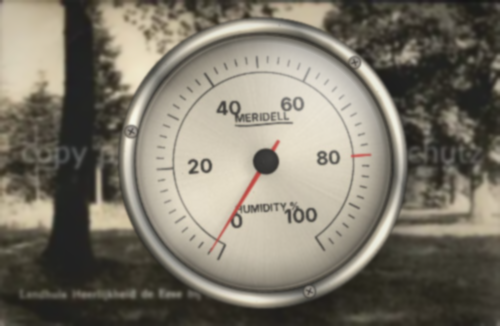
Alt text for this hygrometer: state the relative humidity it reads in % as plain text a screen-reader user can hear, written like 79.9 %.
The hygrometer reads 2 %
